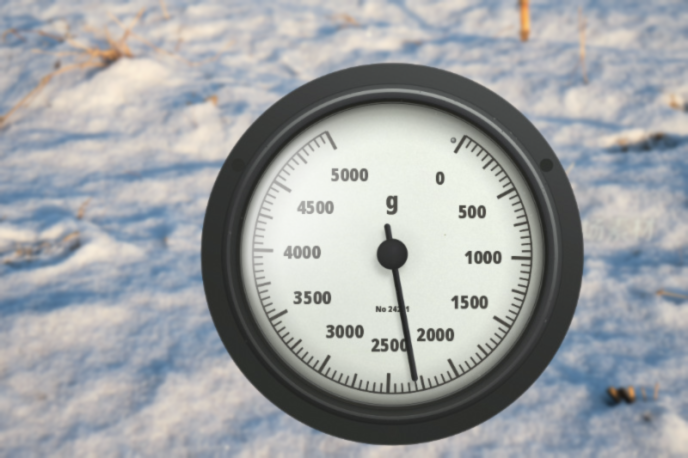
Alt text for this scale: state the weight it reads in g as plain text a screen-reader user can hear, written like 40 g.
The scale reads 2300 g
